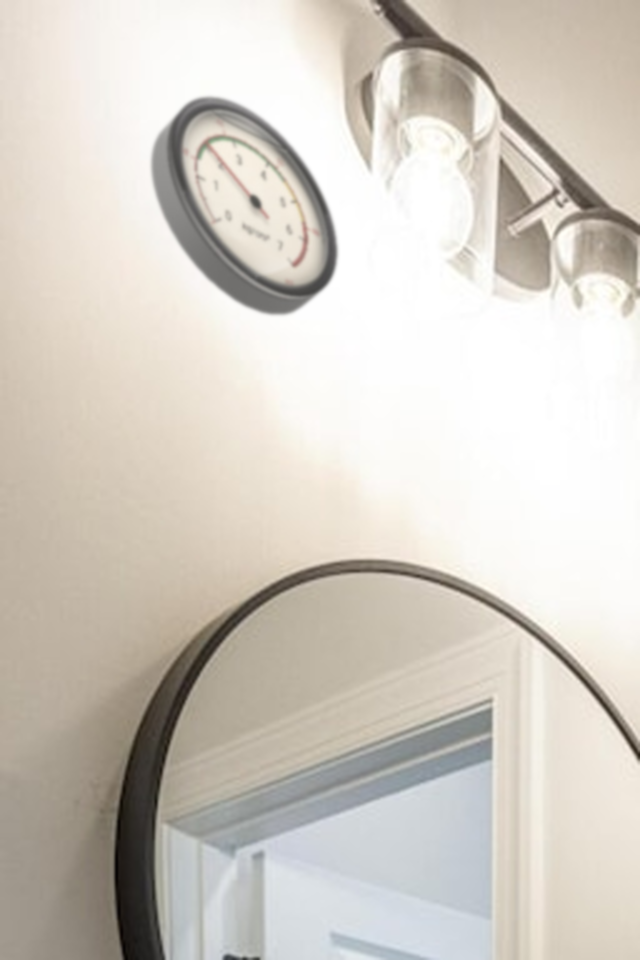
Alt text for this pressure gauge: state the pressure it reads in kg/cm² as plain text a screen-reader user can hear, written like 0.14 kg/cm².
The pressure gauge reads 2 kg/cm²
